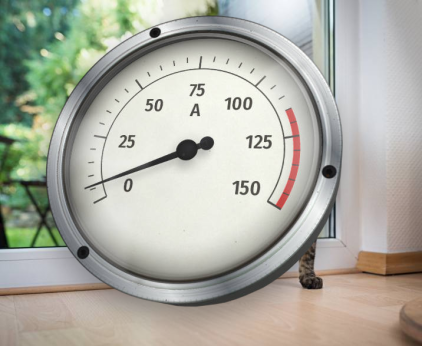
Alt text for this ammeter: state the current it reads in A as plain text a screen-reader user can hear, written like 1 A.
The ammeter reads 5 A
